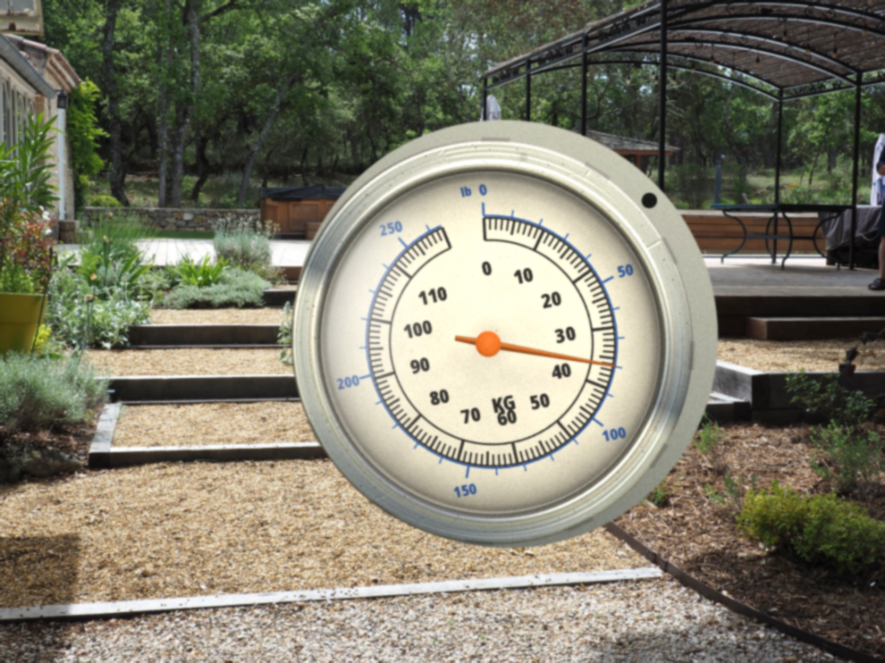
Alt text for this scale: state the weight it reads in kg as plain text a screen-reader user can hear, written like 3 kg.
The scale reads 36 kg
